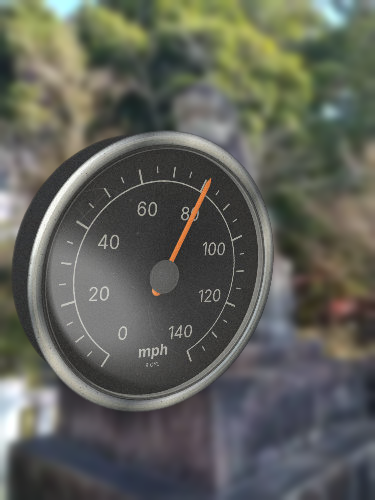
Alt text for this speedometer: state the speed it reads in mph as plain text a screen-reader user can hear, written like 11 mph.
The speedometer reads 80 mph
